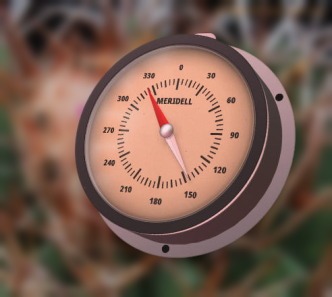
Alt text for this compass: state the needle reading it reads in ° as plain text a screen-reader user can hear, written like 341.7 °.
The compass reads 325 °
